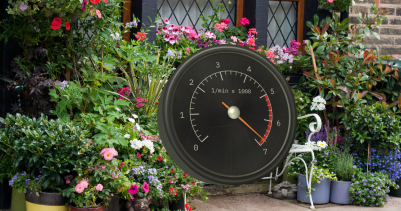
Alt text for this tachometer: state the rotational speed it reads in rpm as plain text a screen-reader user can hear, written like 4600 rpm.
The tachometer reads 6800 rpm
